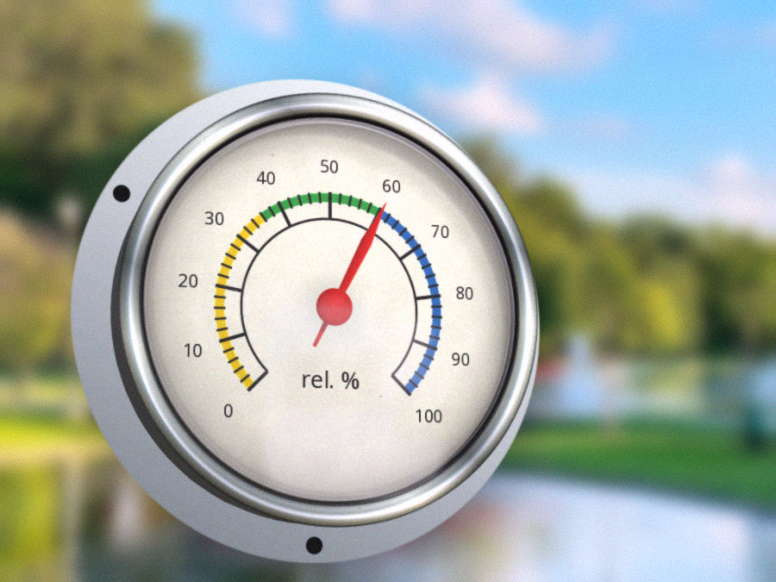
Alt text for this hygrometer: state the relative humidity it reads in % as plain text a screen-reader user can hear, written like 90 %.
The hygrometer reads 60 %
